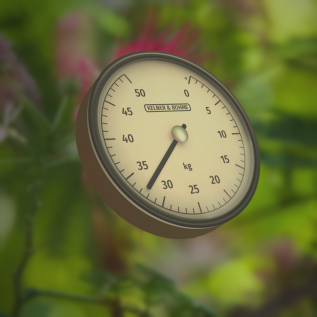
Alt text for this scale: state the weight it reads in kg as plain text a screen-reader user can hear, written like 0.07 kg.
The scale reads 32.5 kg
